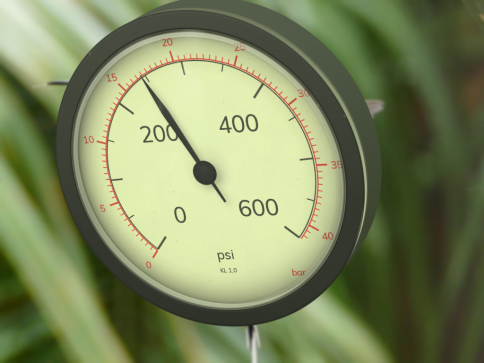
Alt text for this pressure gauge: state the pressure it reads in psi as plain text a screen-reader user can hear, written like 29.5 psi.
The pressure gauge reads 250 psi
